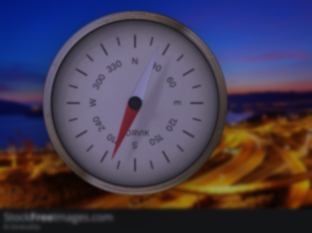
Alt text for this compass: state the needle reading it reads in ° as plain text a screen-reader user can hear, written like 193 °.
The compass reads 202.5 °
